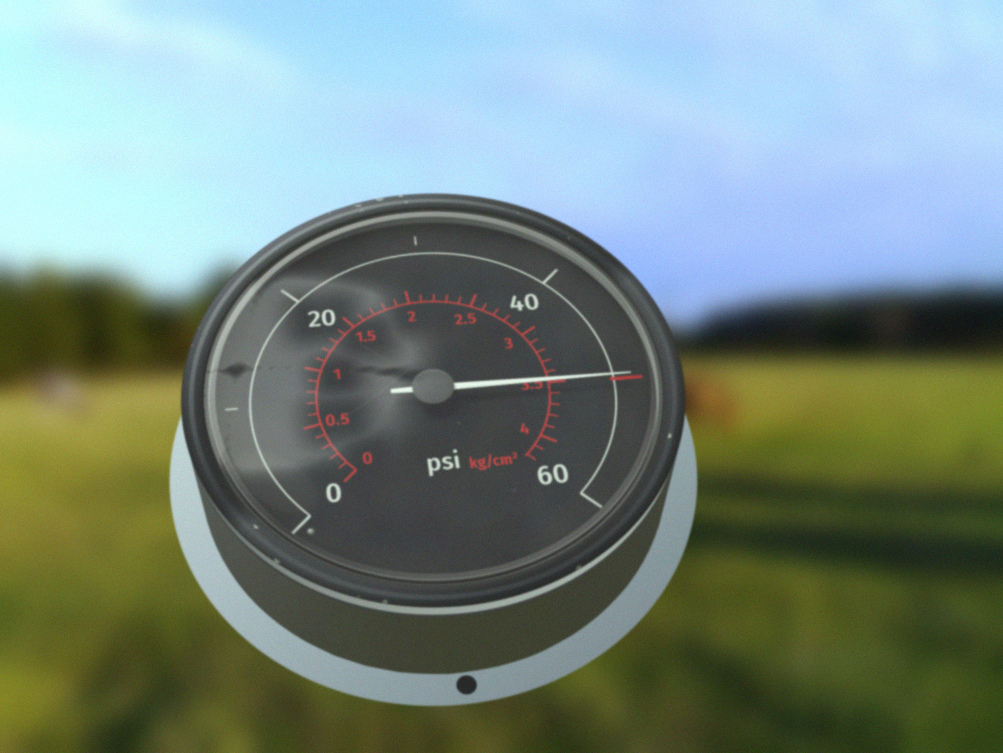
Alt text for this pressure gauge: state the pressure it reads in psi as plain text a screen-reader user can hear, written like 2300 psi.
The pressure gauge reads 50 psi
